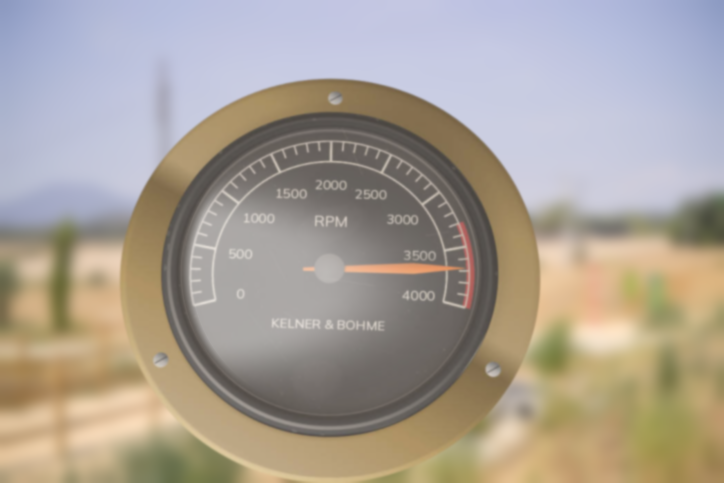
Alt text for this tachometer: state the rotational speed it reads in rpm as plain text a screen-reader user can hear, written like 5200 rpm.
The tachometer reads 3700 rpm
